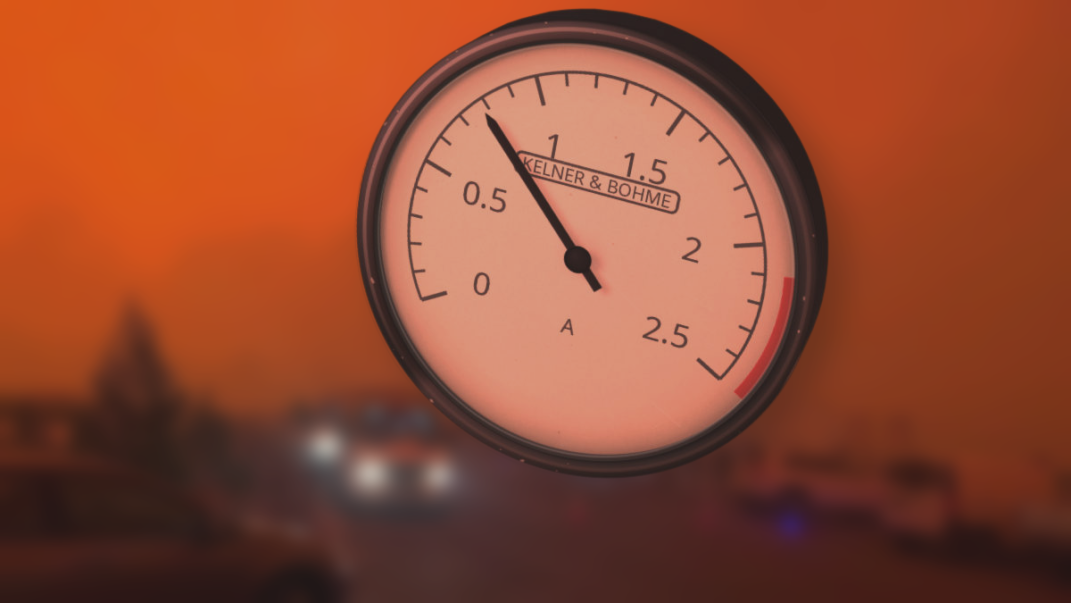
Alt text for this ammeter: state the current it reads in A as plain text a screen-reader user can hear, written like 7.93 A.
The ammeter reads 0.8 A
